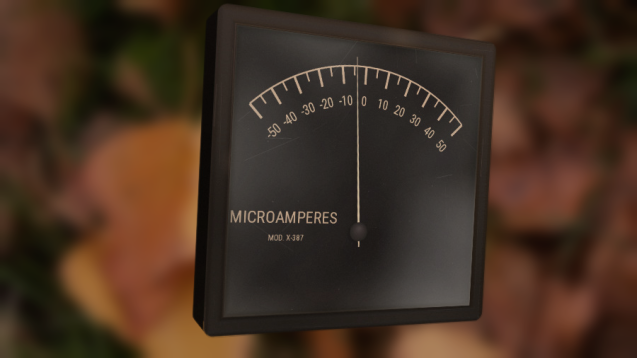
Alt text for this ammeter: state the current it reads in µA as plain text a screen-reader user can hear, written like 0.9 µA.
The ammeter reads -5 µA
